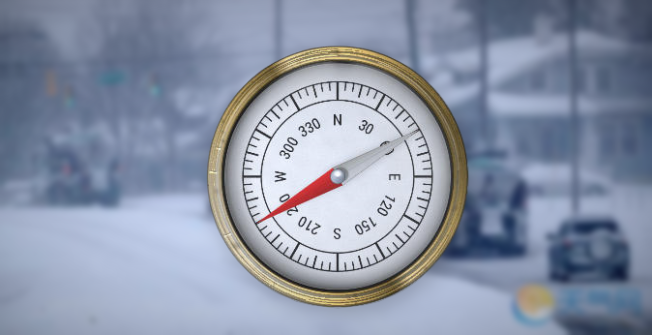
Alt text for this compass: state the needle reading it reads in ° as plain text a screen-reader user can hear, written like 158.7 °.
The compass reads 240 °
